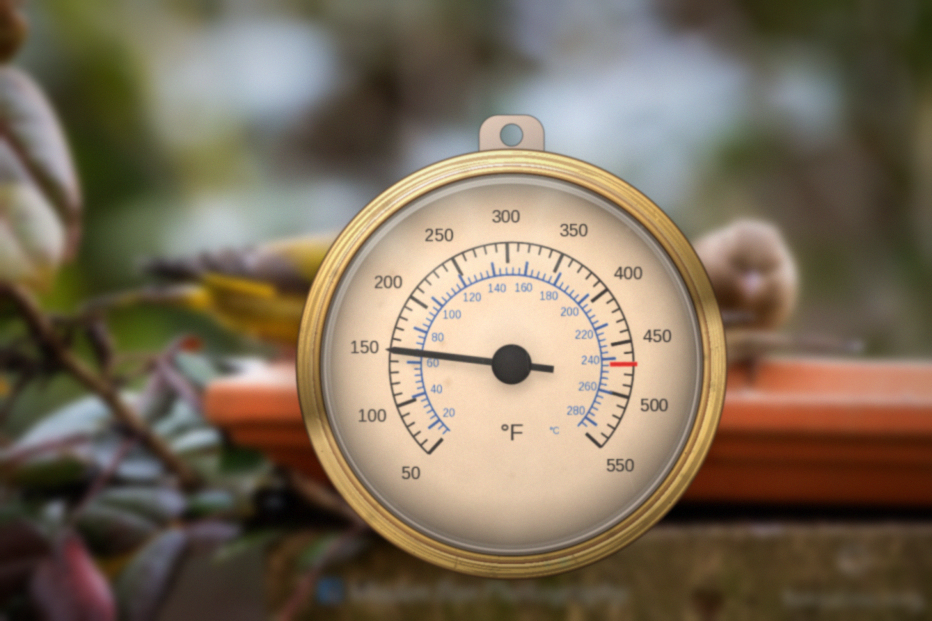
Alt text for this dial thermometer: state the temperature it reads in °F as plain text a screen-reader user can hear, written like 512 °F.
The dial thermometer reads 150 °F
